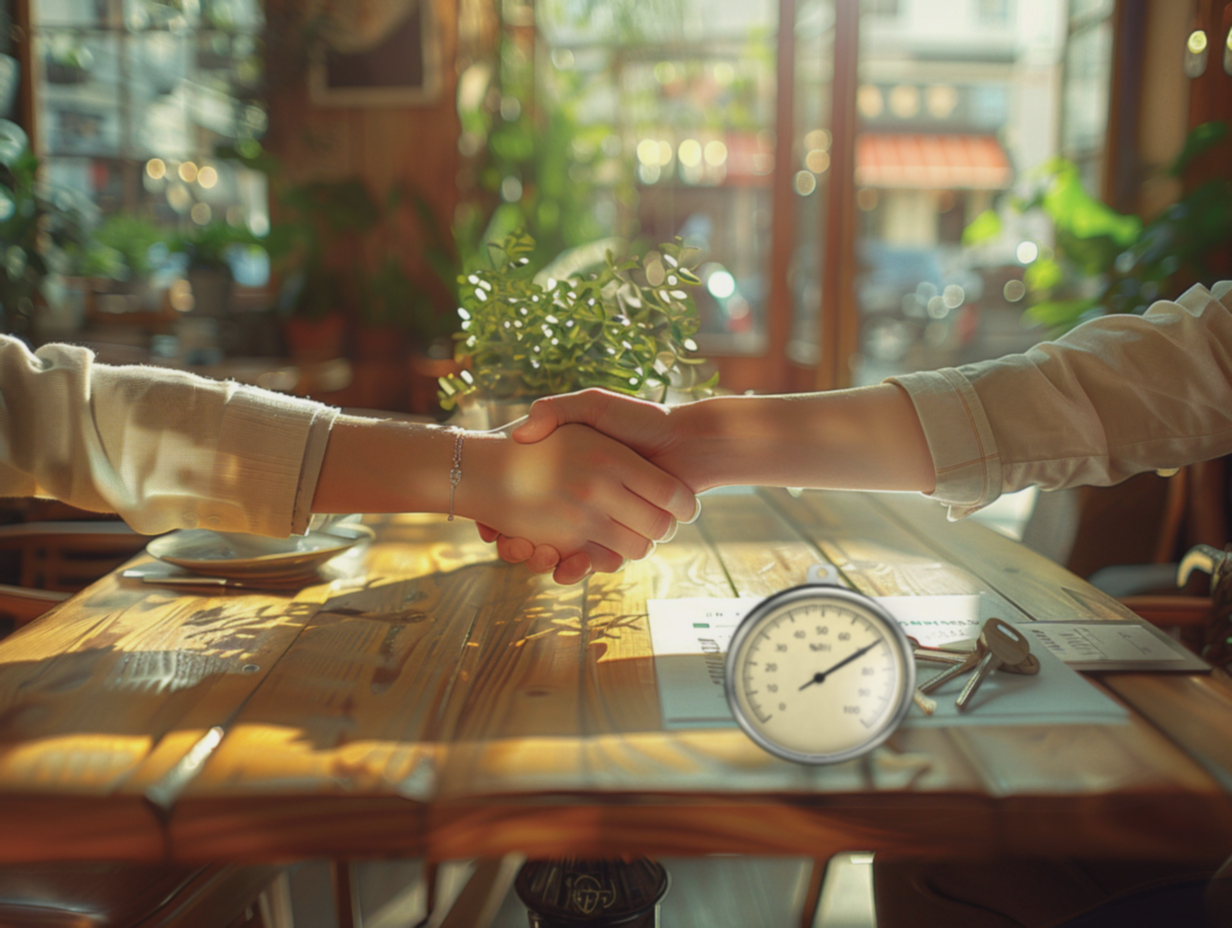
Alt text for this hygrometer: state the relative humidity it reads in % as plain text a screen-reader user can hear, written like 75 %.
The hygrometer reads 70 %
